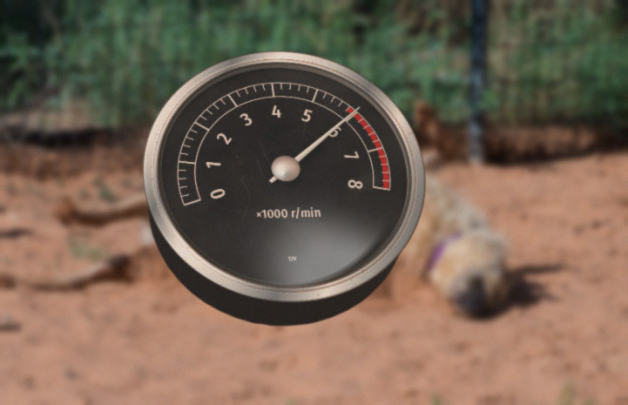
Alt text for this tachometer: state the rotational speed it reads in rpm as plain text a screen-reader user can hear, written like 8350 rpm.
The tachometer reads 6000 rpm
